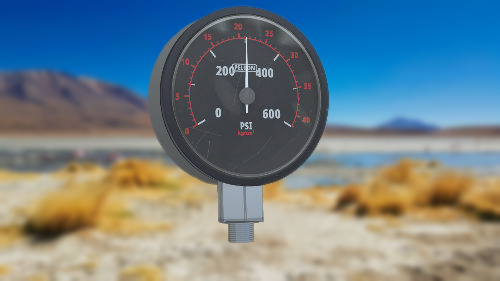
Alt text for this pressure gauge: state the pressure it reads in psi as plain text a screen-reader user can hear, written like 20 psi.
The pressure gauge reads 300 psi
